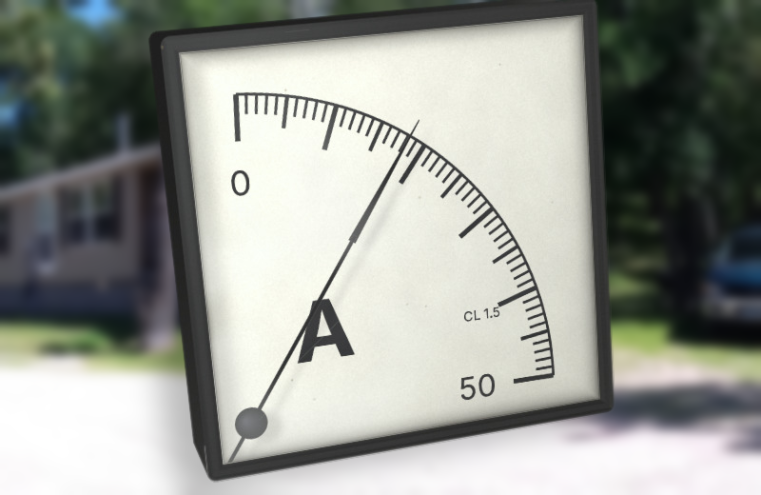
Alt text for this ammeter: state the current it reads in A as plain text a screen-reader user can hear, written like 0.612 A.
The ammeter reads 18 A
